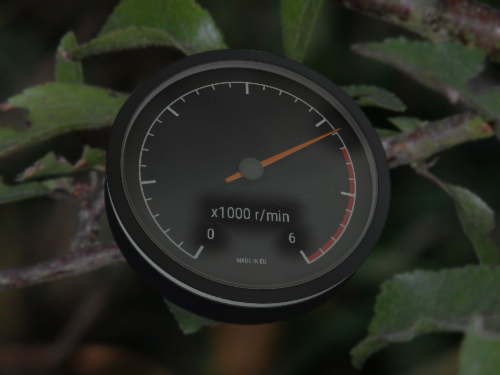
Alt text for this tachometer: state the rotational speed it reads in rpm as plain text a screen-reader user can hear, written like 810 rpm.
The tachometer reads 4200 rpm
